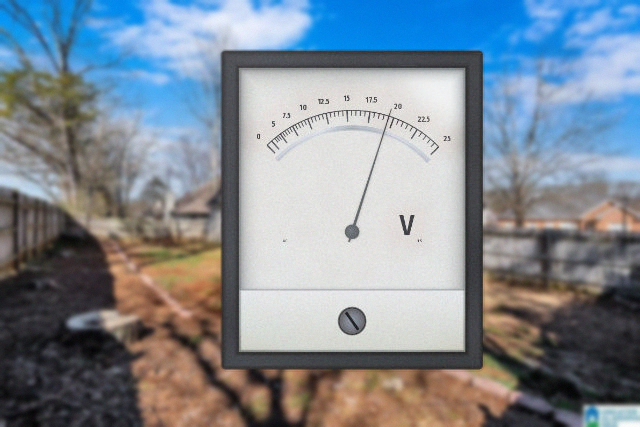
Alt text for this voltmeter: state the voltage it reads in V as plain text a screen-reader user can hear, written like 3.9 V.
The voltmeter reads 19.5 V
